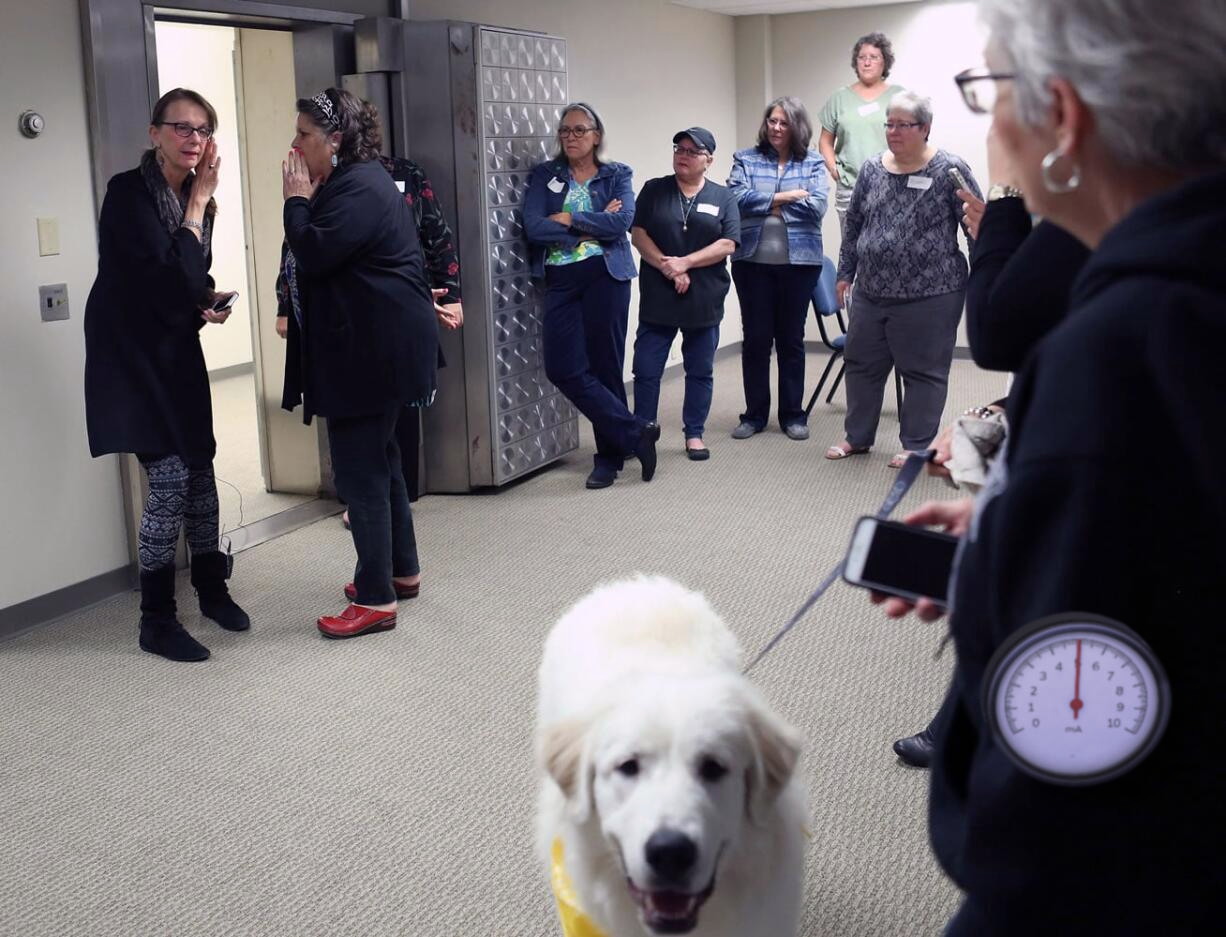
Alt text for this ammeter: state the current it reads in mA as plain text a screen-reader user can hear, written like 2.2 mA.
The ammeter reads 5 mA
